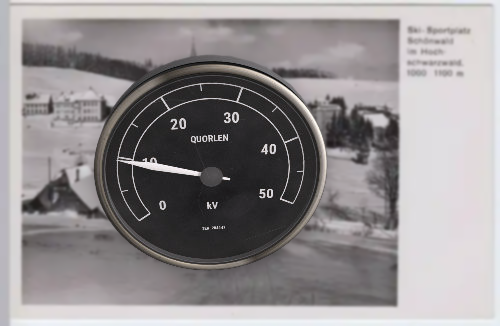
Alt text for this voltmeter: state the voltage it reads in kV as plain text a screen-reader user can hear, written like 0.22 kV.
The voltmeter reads 10 kV
